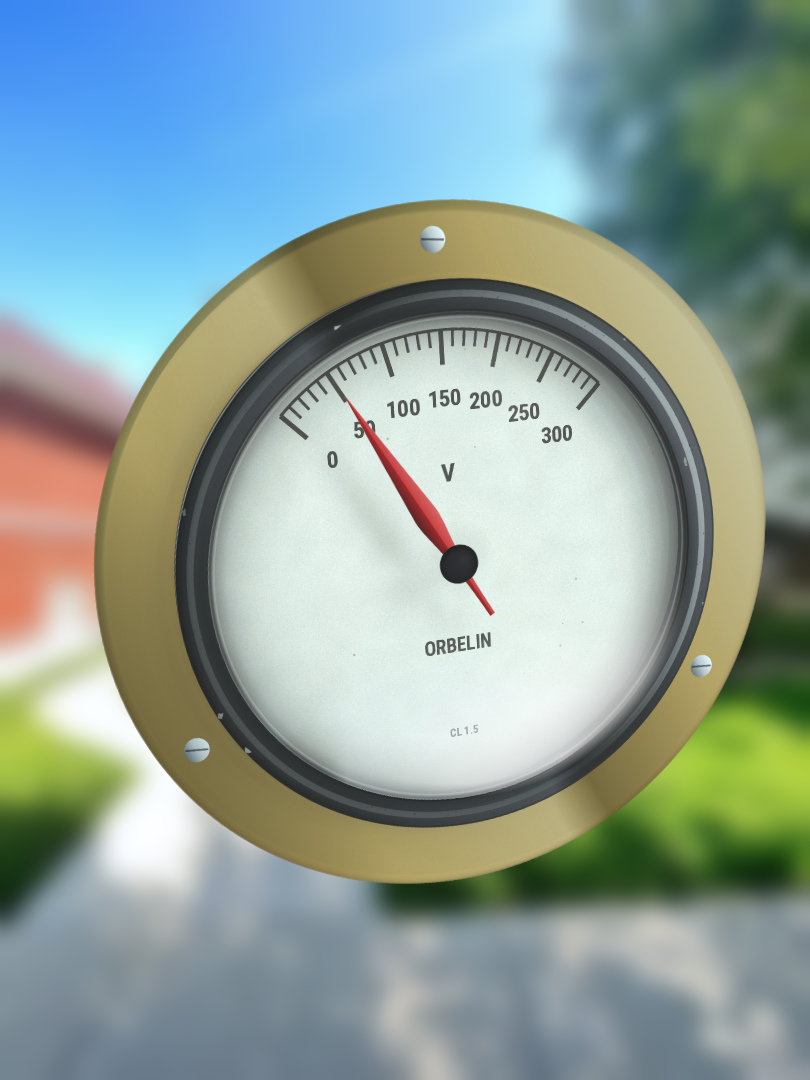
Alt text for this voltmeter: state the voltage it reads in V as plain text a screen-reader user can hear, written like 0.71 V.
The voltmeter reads 50 V
